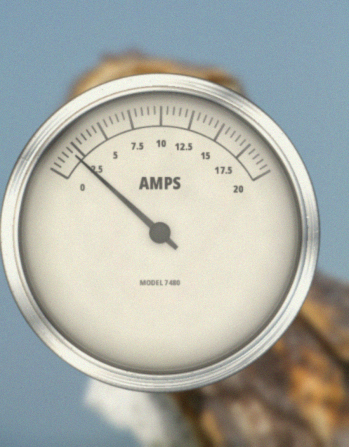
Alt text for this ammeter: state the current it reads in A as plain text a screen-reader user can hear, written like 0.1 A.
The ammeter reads 2 A
